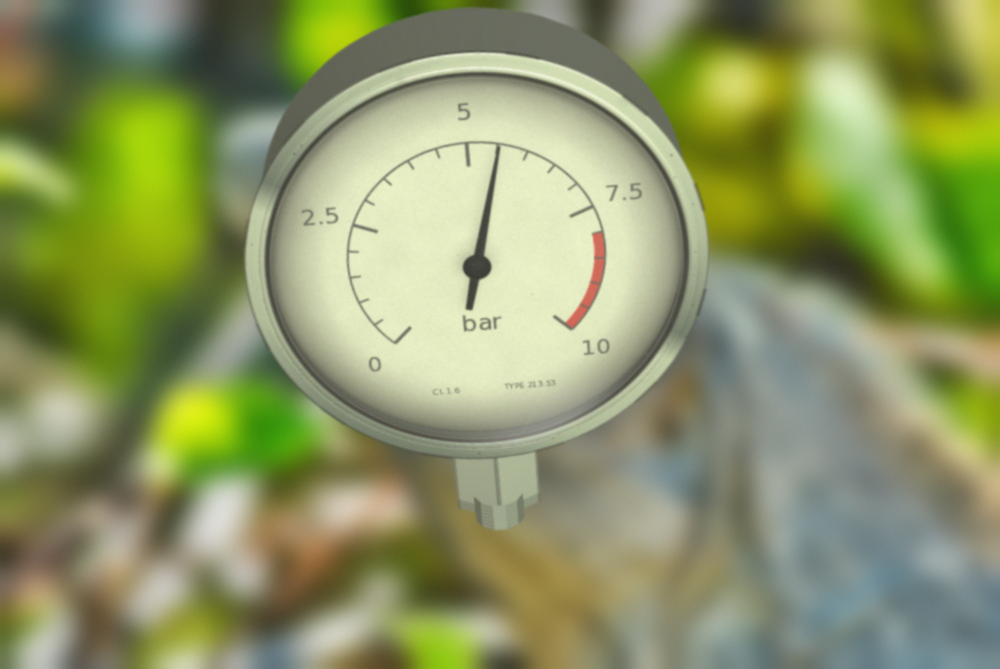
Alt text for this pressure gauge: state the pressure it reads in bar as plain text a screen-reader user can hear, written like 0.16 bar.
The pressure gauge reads 5.5 bar
